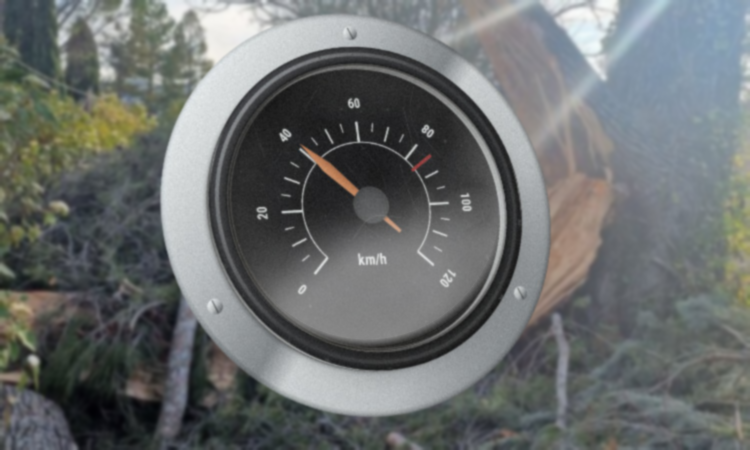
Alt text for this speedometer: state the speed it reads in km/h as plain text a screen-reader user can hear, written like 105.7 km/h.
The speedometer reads 40 km/h
